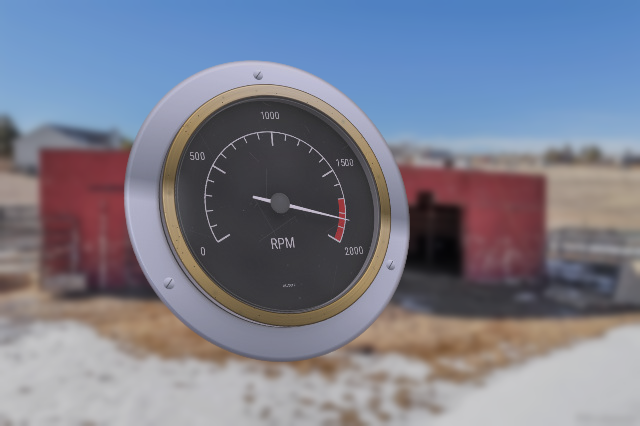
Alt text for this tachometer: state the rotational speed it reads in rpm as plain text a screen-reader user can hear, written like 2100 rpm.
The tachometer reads 1850 rpm
